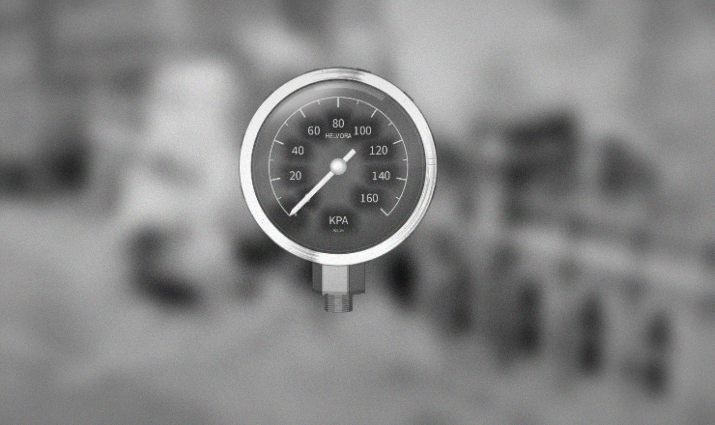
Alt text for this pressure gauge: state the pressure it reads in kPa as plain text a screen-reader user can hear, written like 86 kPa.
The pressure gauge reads 0 kPa
